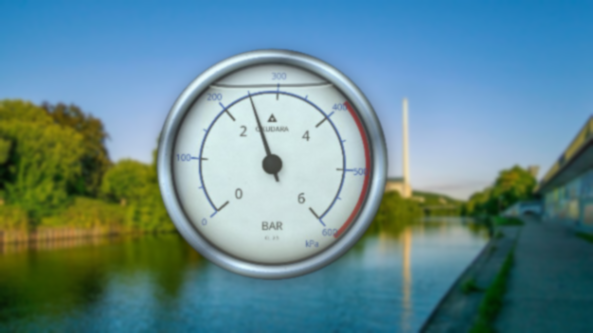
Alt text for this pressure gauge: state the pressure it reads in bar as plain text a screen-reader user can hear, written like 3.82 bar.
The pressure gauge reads 2.5 bar
